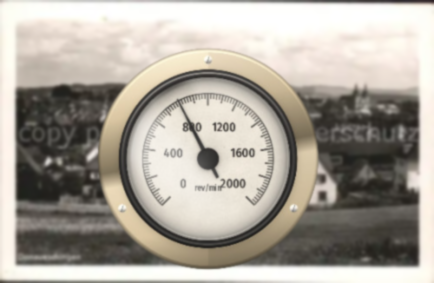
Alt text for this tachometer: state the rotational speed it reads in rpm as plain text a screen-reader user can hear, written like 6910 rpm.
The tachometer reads 800 rpm
